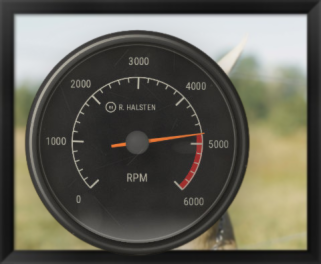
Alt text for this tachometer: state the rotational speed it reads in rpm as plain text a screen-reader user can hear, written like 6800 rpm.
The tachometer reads 4800 rpm
